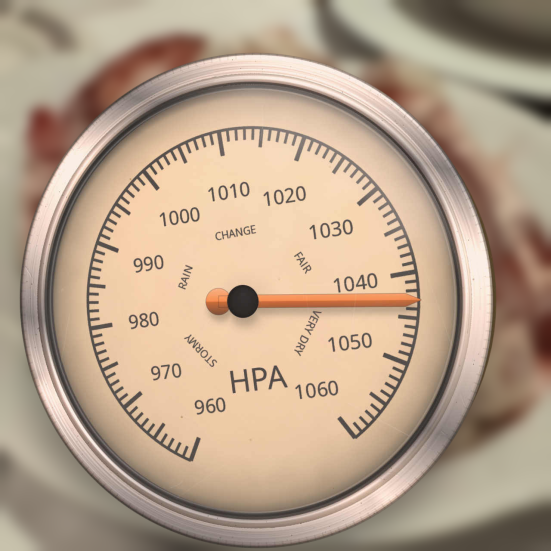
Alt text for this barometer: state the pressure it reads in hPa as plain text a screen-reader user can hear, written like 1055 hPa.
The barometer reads 1043 hPa
